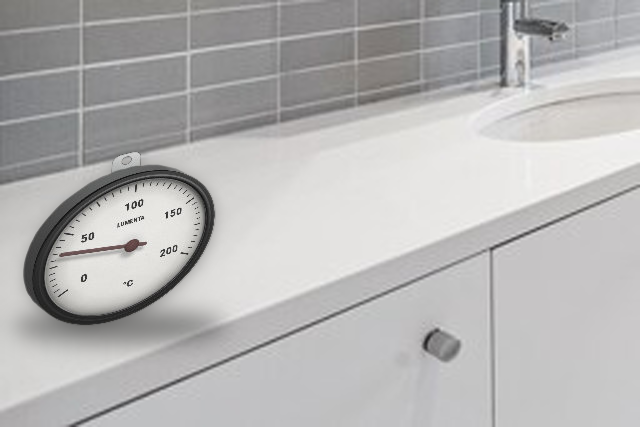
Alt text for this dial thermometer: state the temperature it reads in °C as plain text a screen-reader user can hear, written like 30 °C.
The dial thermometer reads 35 °C
